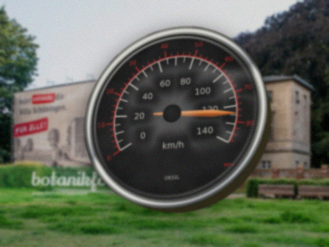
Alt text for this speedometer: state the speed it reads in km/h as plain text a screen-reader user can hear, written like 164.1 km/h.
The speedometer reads 125 km/h
